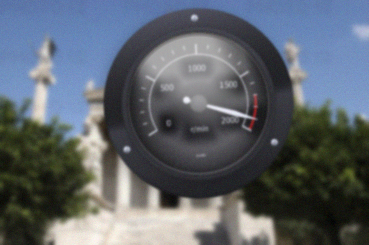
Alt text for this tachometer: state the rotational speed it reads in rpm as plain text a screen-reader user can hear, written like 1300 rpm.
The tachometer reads 1900 rpm
